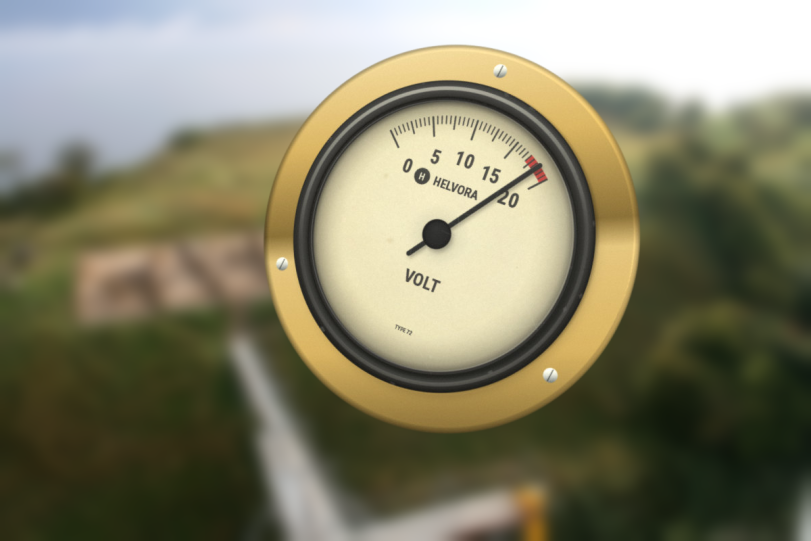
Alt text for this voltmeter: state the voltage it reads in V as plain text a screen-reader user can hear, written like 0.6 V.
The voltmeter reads 18.5 V
